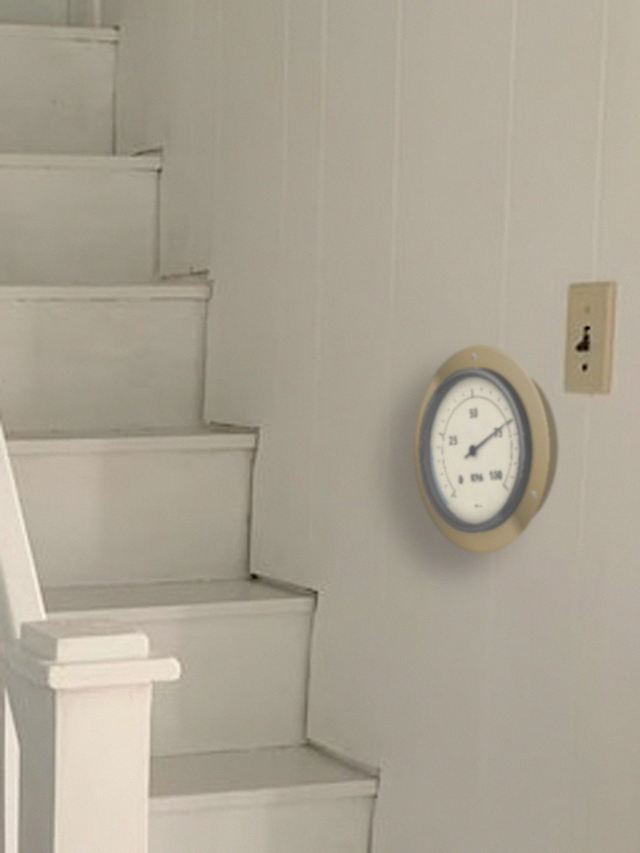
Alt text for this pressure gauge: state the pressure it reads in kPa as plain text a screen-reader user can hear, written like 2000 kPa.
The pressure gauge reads 75 kPa
